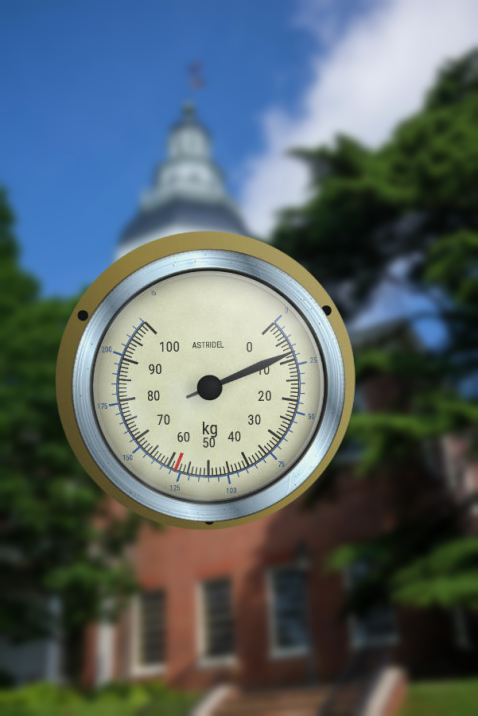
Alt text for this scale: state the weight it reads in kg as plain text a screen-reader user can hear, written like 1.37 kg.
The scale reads 8 kg
